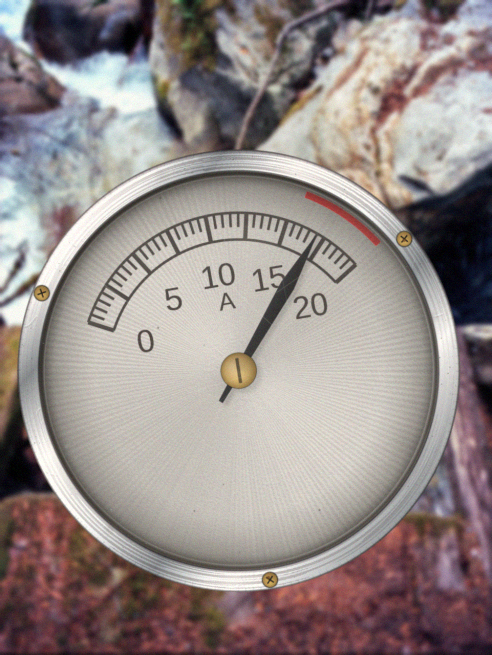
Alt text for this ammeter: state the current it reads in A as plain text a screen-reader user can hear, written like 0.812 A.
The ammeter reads 17 A
